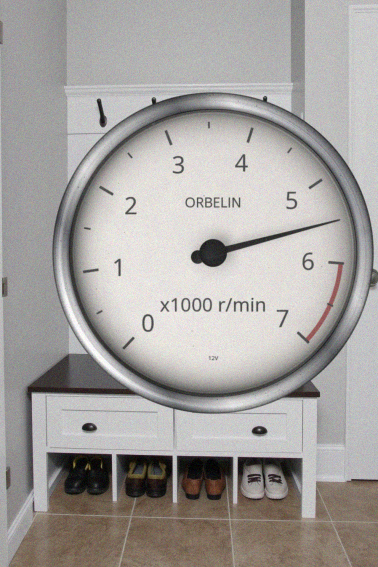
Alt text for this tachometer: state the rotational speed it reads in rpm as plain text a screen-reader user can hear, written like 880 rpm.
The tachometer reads 5500 rpm
